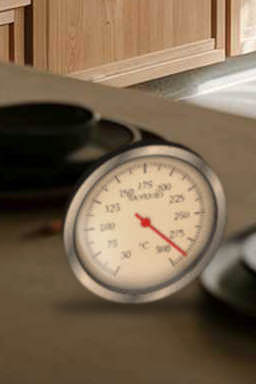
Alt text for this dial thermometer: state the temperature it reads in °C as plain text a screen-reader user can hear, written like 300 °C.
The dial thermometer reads 287.5 °C
